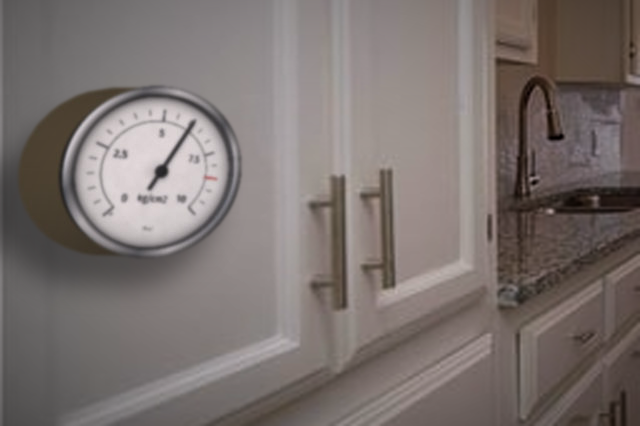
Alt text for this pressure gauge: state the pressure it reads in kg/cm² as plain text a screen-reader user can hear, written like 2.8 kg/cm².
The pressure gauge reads 6 kg/cm²
